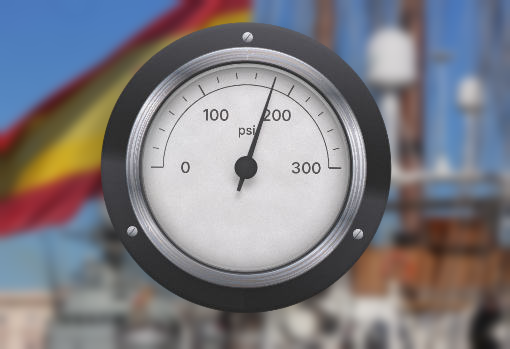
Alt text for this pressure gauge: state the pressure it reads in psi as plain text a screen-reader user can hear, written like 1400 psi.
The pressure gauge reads 180 psi
